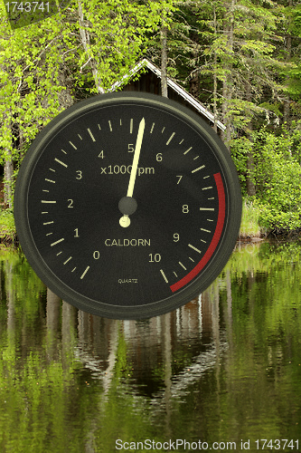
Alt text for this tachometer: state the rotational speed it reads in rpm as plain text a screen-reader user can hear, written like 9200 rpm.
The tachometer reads 5250 rpm
